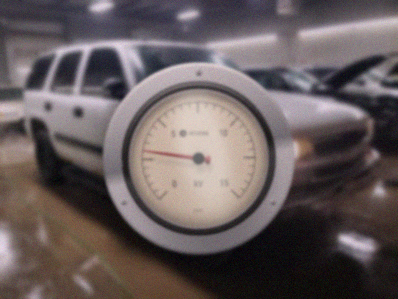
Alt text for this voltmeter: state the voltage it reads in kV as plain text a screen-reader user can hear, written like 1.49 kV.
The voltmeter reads 3 kV
